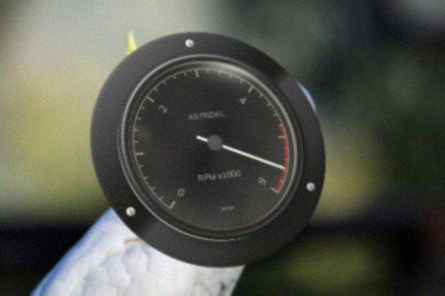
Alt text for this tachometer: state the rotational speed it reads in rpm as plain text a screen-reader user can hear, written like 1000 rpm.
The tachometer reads 5600 rpm
